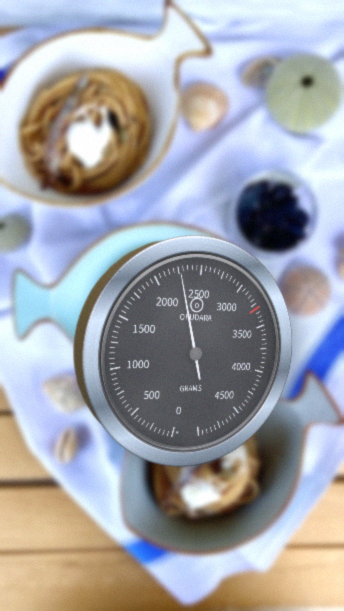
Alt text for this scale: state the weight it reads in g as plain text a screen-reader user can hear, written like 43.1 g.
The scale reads 2250 g
